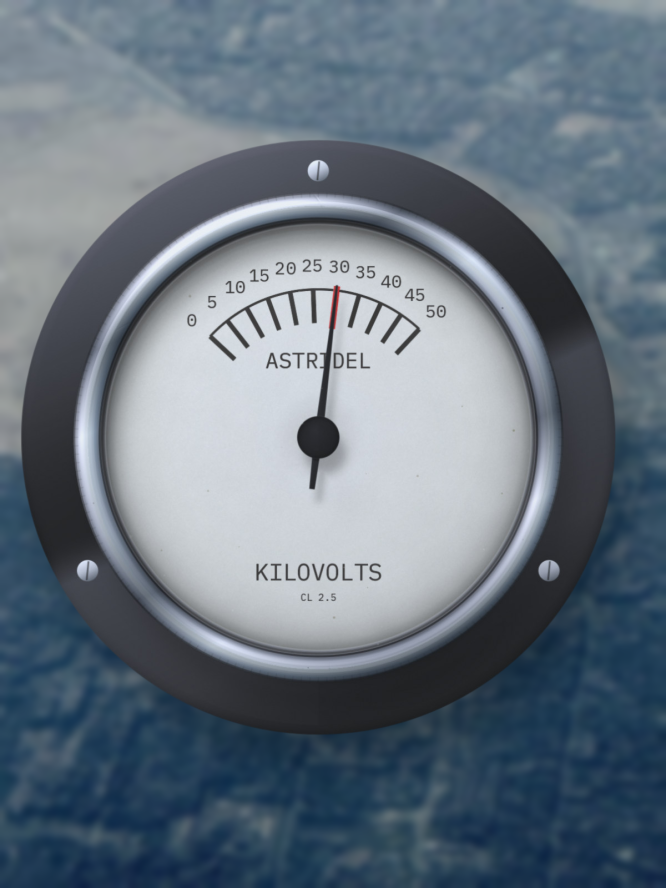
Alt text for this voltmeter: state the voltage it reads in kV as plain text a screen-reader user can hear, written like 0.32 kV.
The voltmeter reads 30 kV
